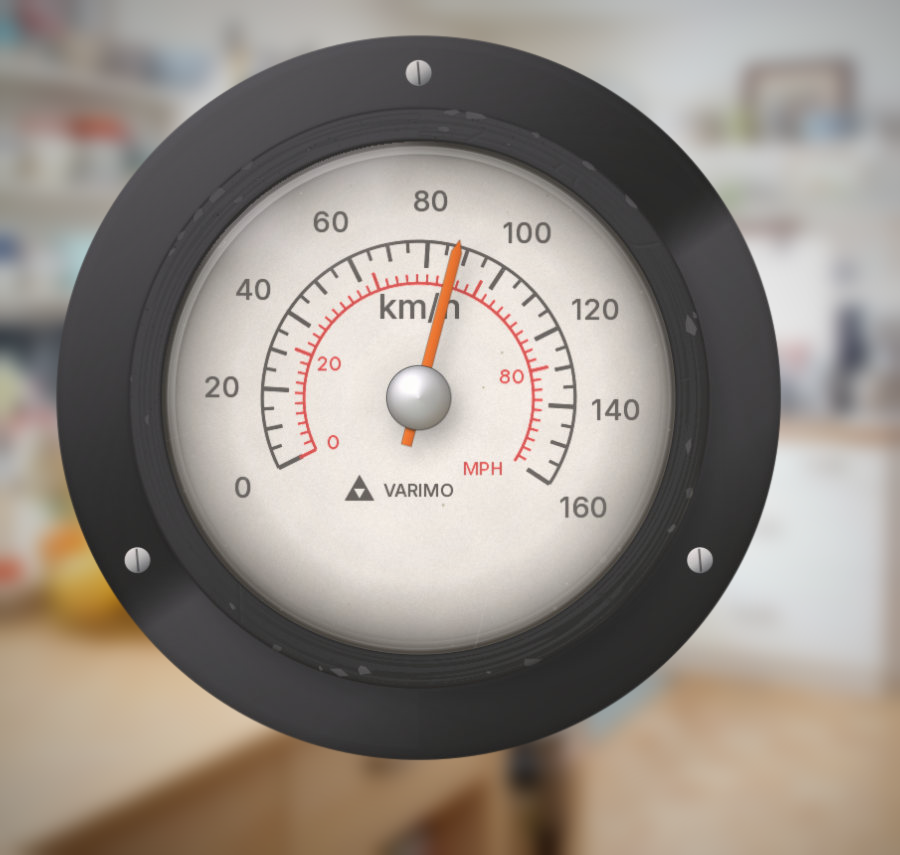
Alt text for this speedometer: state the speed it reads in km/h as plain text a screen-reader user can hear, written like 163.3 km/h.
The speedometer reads 87.5 km/h
